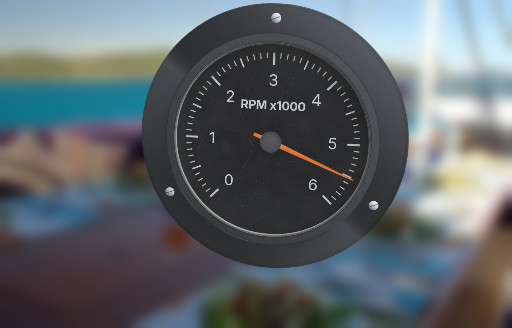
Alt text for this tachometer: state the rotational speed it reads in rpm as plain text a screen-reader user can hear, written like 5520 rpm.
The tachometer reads 5500 rpm
